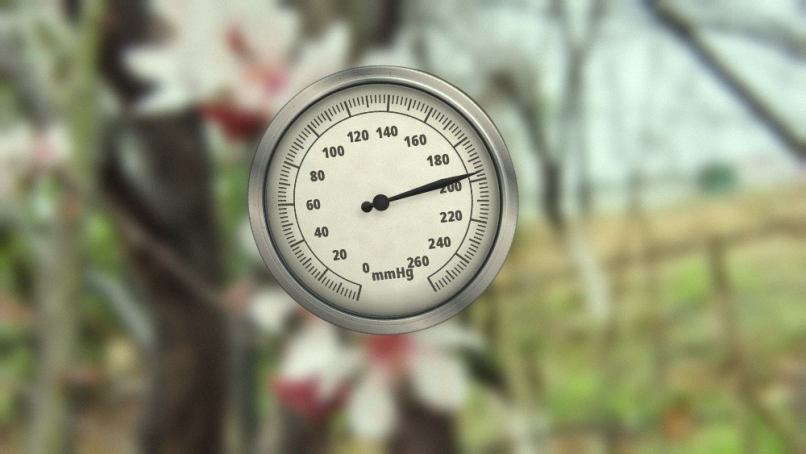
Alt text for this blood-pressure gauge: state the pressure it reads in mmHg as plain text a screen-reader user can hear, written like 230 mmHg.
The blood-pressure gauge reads 196 mmHg
